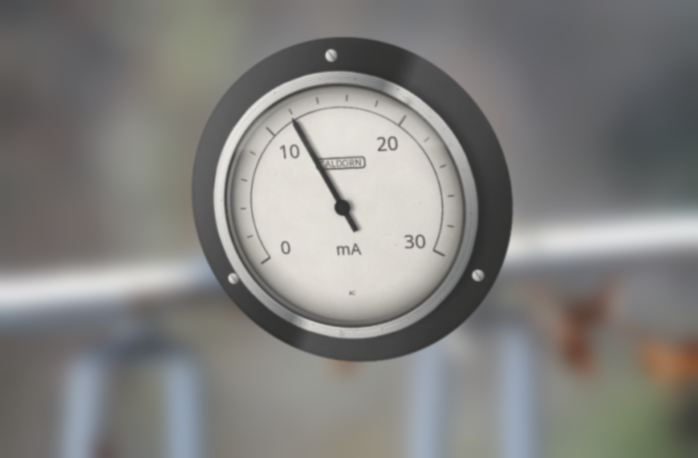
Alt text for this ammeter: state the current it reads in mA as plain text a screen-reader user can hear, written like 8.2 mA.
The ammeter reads 12 mA
